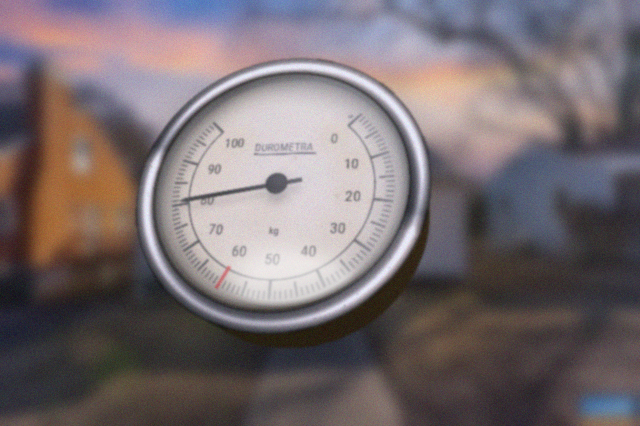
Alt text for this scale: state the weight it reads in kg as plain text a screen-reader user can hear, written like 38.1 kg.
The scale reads 80 kg
